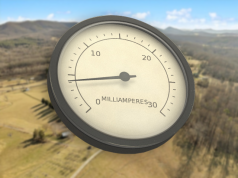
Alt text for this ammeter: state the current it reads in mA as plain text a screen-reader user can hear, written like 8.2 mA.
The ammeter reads 4 mA
